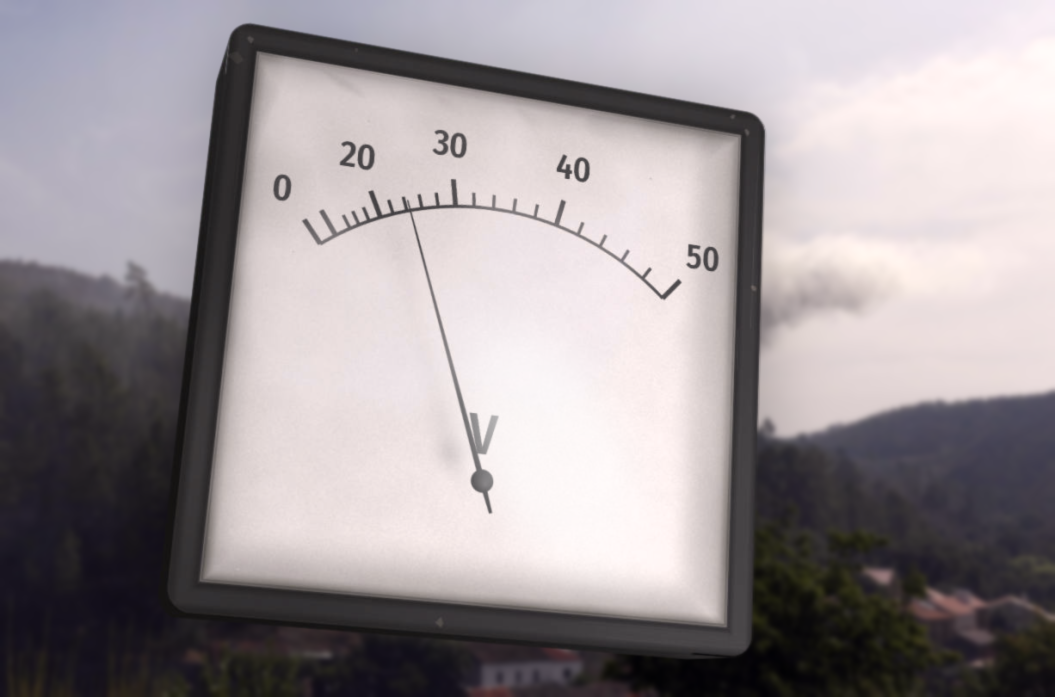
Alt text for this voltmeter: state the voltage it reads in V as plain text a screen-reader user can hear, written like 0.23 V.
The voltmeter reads 24 V
